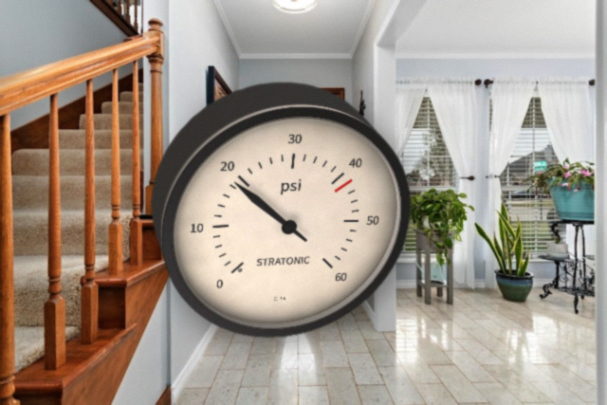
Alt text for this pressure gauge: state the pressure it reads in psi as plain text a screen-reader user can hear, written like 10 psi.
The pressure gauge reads 19 psi
